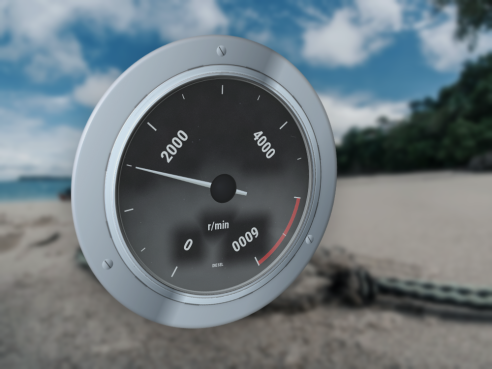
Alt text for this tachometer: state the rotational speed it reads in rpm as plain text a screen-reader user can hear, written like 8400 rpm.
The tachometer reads 1500 rpm
